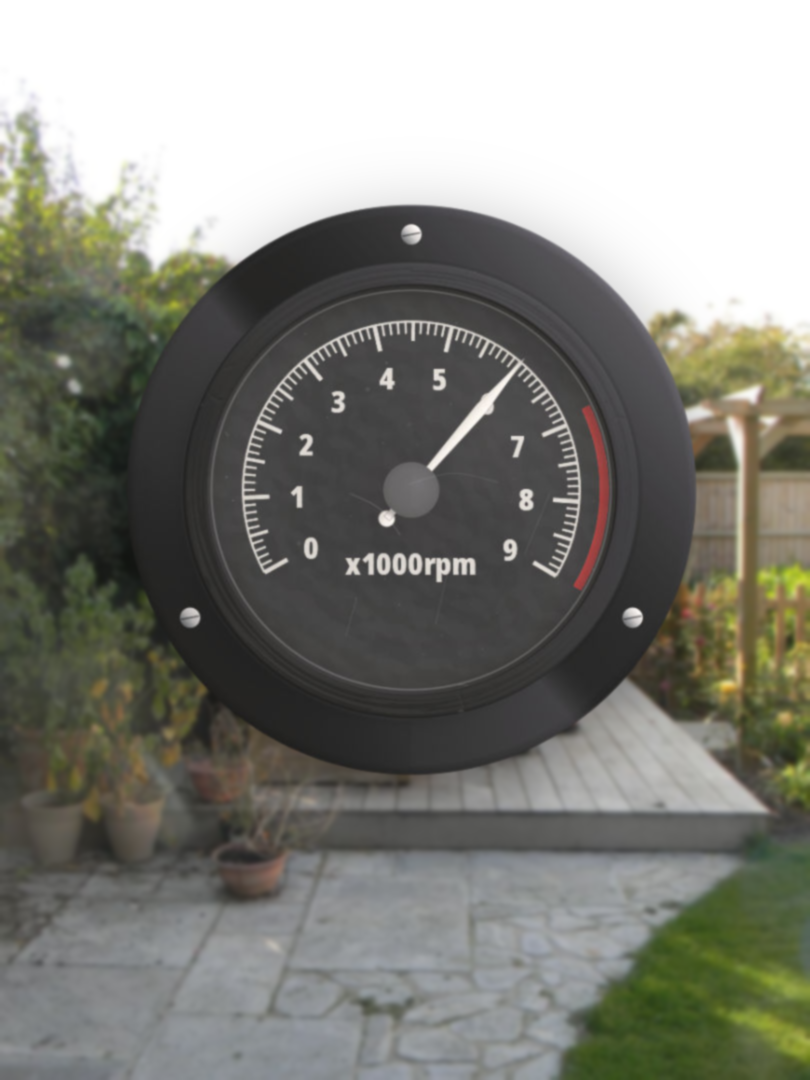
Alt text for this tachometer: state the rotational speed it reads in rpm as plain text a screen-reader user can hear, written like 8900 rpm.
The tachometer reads 6000 rpm
